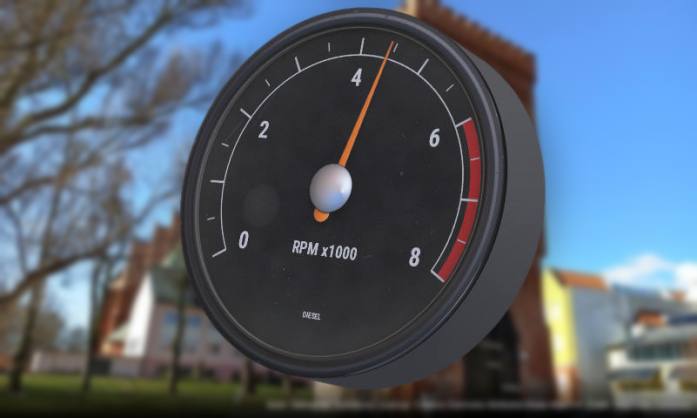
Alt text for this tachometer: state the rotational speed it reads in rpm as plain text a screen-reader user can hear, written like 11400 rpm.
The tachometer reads 4500 rpm
